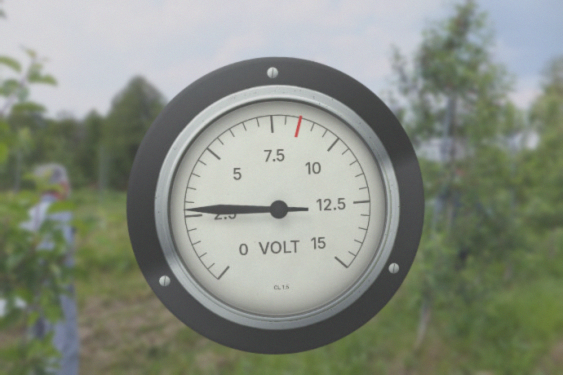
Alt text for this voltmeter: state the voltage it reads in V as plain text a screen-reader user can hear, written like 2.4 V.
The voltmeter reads 2.75 V
